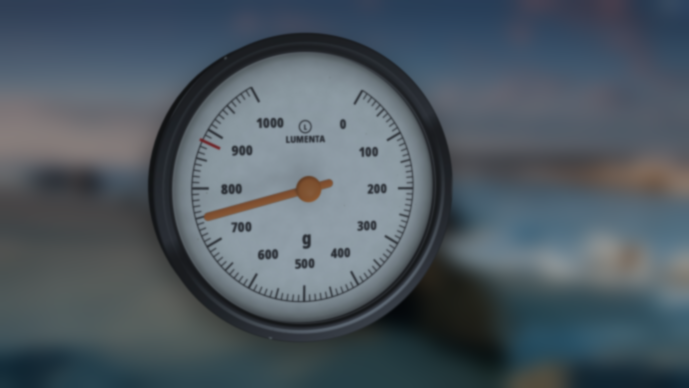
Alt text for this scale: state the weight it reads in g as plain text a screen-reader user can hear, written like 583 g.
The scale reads 750 g
